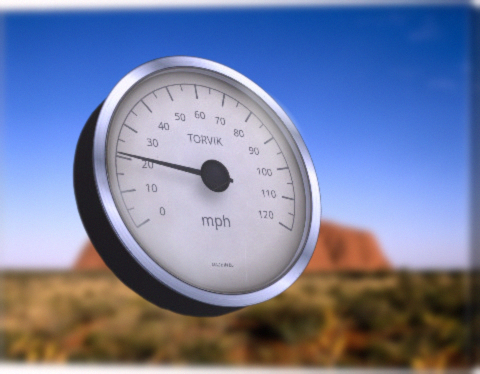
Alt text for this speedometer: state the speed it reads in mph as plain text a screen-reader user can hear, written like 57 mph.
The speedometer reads 20 mph
